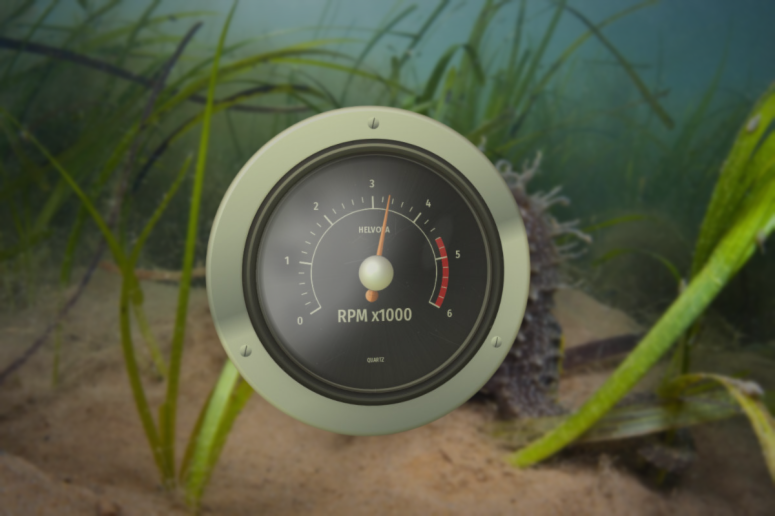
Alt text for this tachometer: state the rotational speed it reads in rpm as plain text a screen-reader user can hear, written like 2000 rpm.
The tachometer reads 3300 rpm
